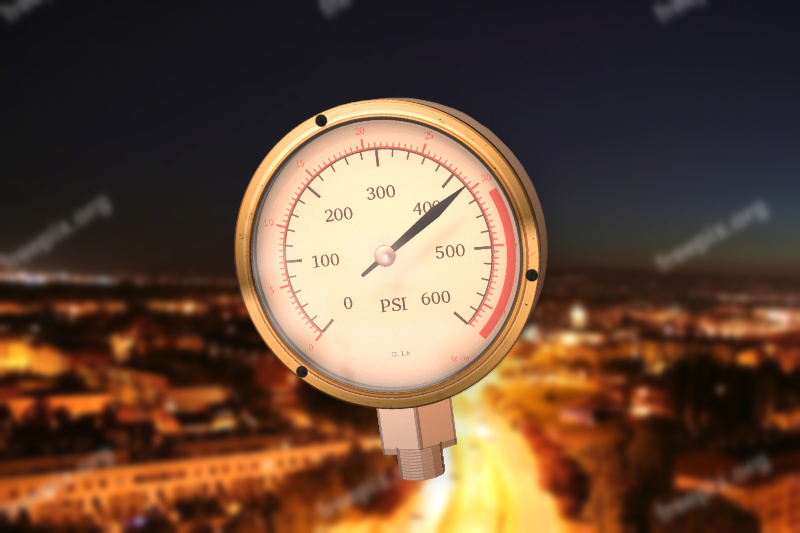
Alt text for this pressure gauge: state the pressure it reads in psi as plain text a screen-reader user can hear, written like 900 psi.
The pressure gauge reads 420 psi
